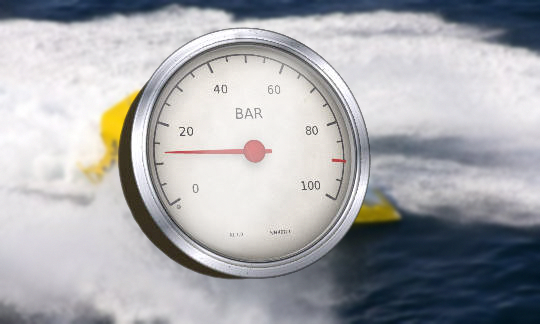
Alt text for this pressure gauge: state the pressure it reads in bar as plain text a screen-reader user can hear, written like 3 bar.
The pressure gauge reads 12.5 bar
